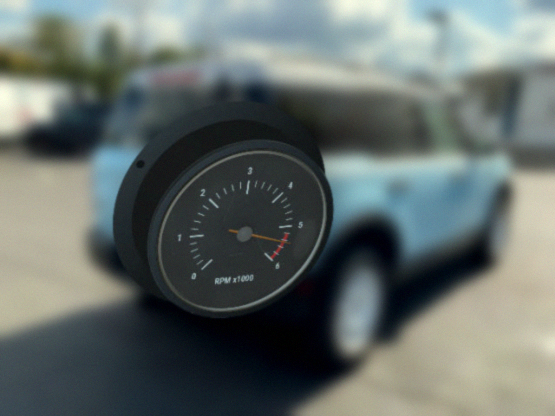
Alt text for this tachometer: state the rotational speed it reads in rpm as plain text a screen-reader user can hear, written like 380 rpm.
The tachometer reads 5400 rpm
